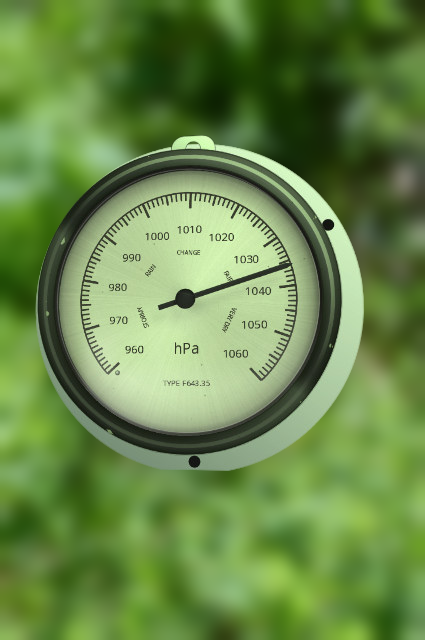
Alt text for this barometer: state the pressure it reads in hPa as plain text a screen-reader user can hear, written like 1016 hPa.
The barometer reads 1036 hPa
